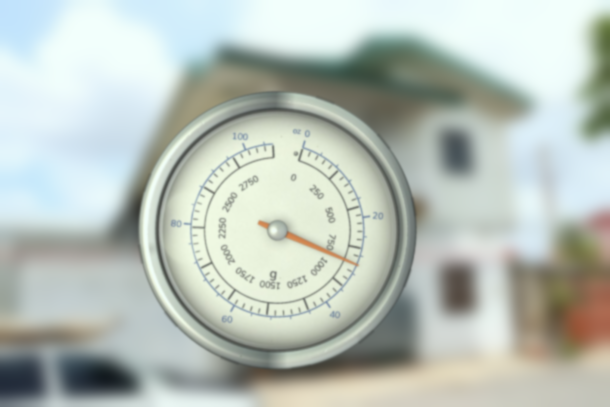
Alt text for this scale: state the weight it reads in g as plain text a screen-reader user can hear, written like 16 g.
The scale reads 850 g
